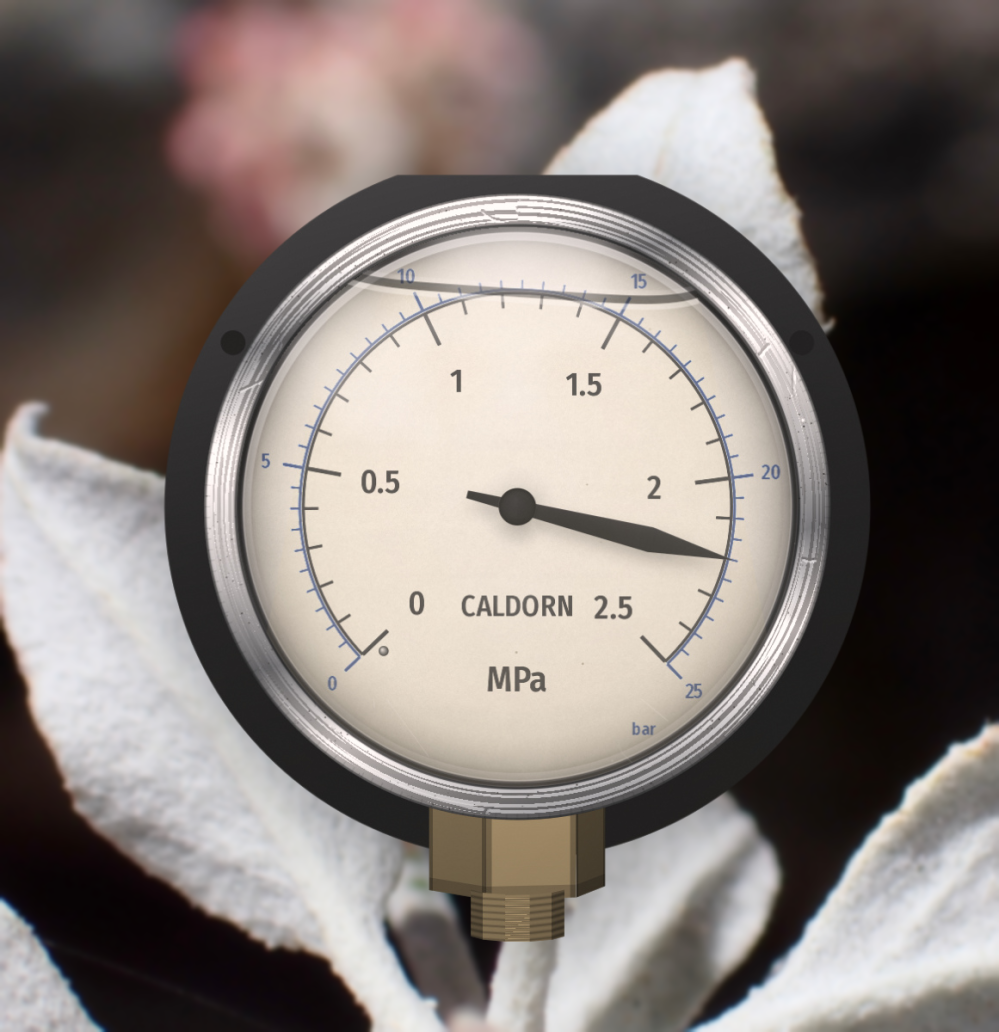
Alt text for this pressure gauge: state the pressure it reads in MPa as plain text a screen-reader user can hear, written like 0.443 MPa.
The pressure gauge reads 2.2 MPa
